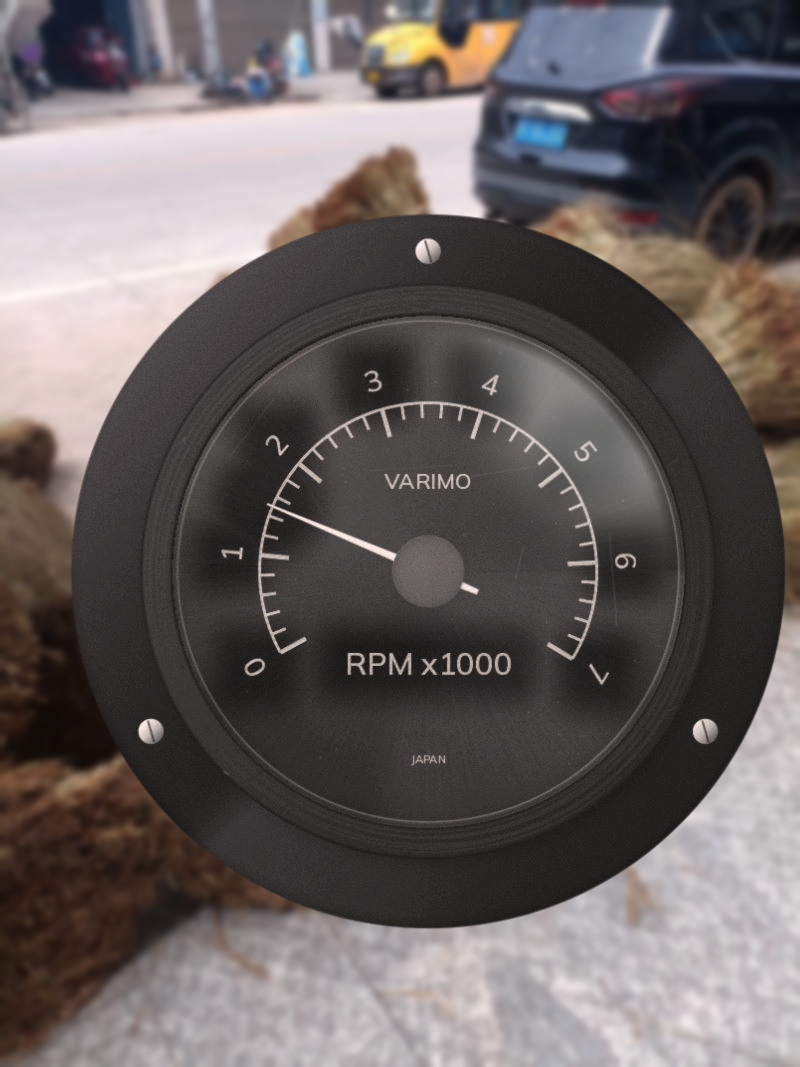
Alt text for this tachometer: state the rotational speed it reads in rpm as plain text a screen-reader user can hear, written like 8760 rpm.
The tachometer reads 1500 rpm
